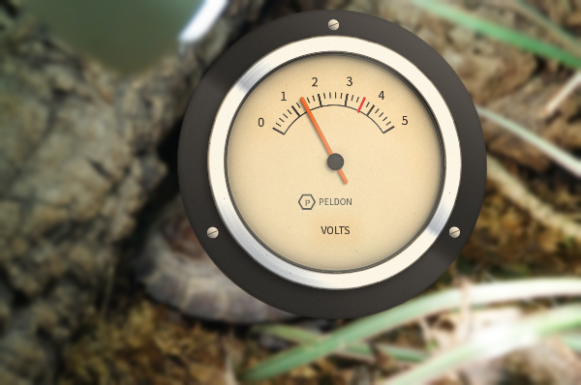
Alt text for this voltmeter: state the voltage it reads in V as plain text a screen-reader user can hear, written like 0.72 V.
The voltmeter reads 1.4 V
